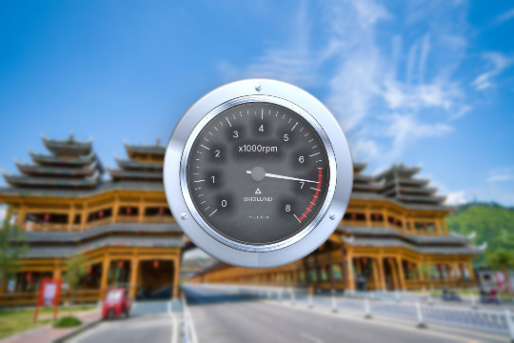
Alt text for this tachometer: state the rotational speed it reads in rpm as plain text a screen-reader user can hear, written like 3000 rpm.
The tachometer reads 6800 rpm
